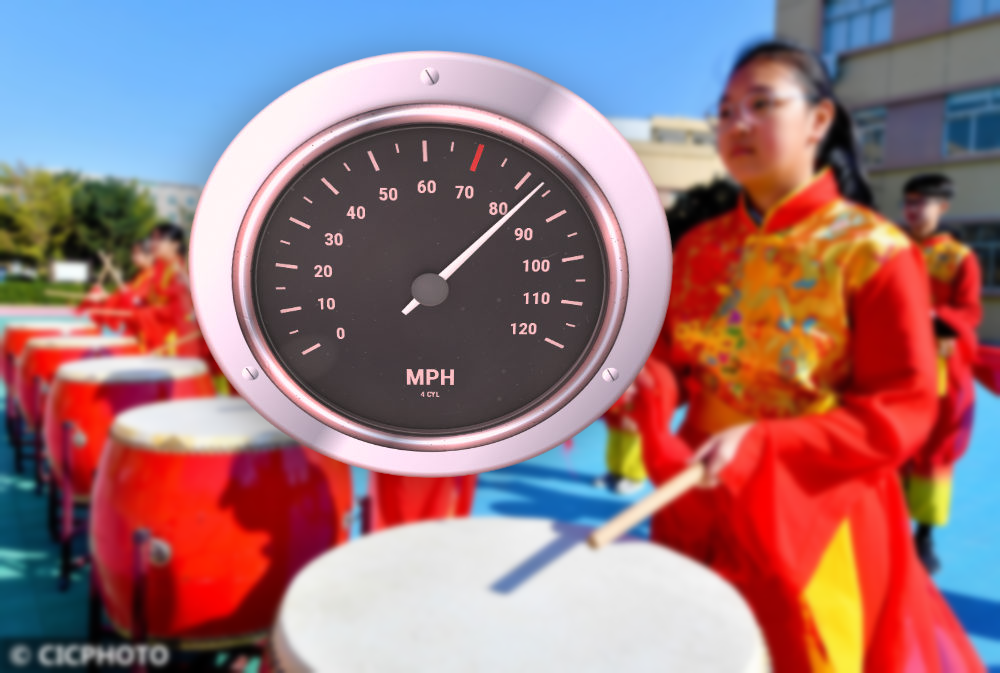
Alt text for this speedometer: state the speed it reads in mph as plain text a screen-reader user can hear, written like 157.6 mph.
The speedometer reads 82.5 mph
